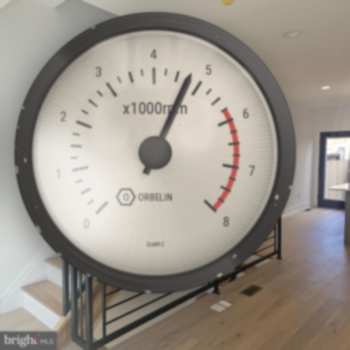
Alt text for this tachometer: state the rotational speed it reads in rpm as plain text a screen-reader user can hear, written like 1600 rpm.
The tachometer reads 4750 rpm
